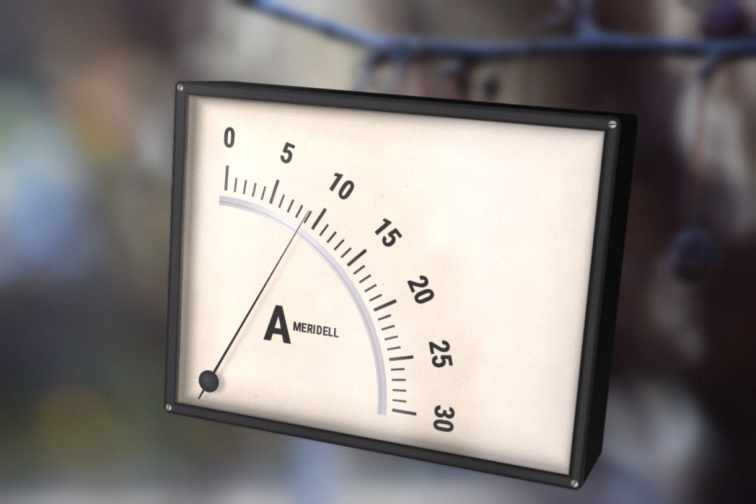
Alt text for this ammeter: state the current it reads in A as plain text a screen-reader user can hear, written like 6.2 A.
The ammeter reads 9 A
